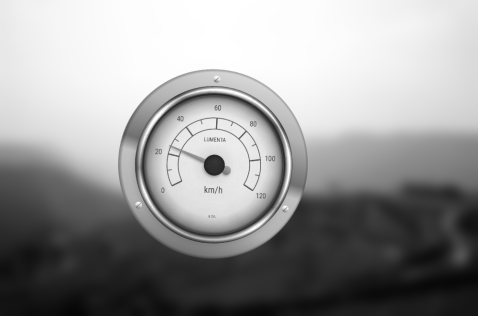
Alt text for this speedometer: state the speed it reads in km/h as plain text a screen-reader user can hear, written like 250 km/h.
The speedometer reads 25 km/h
